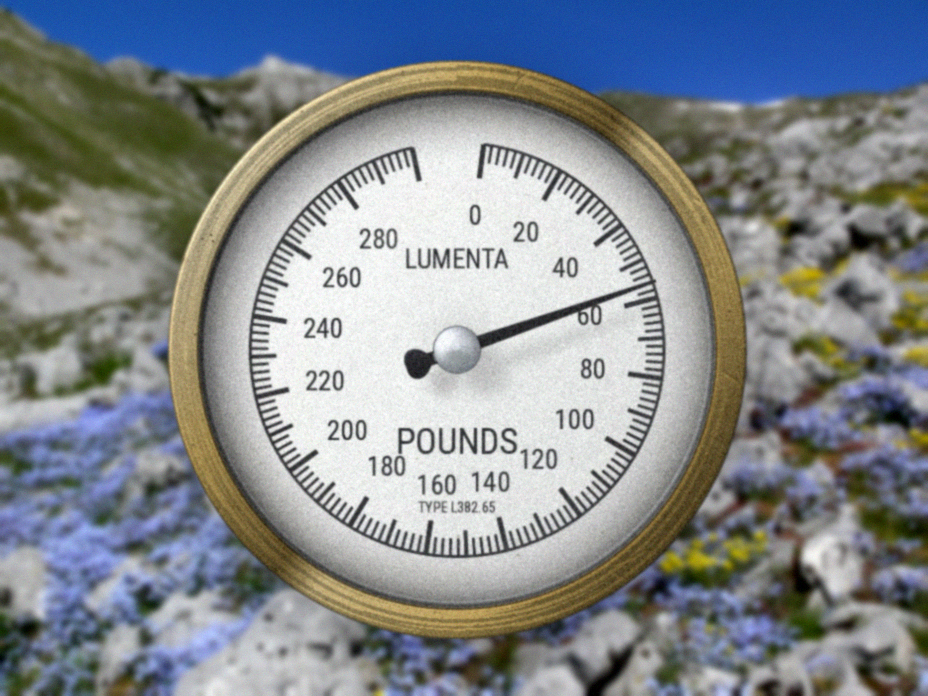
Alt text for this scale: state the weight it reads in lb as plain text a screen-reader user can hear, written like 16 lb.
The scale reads 56 lb
